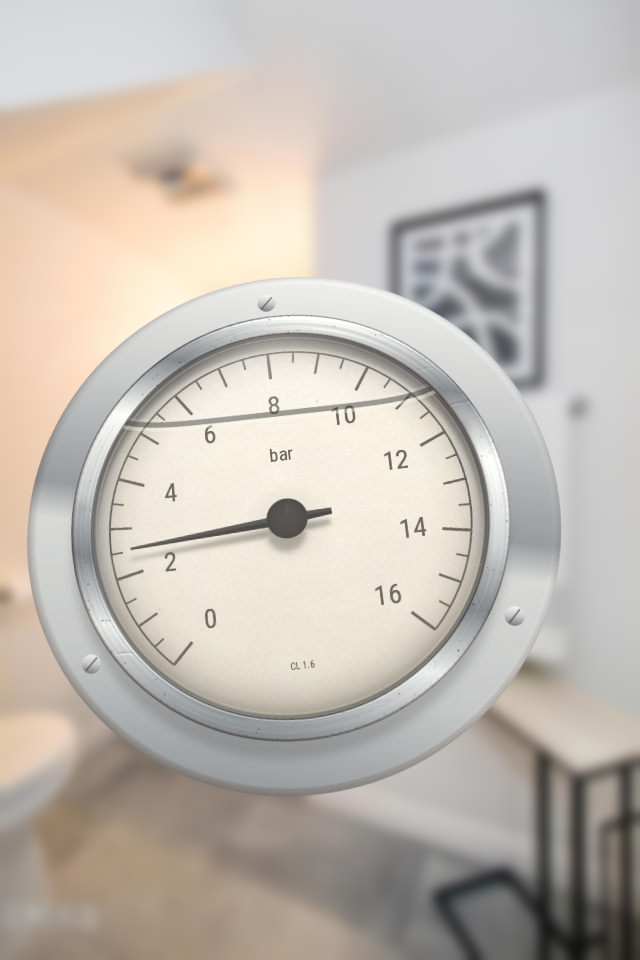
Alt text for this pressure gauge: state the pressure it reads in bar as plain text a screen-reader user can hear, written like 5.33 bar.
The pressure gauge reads 2.5 bar
